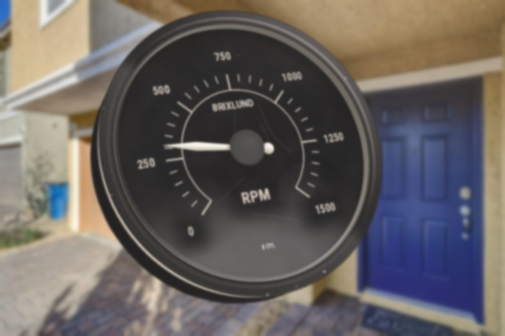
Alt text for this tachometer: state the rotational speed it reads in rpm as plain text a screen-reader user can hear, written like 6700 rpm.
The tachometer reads 300 rpm
